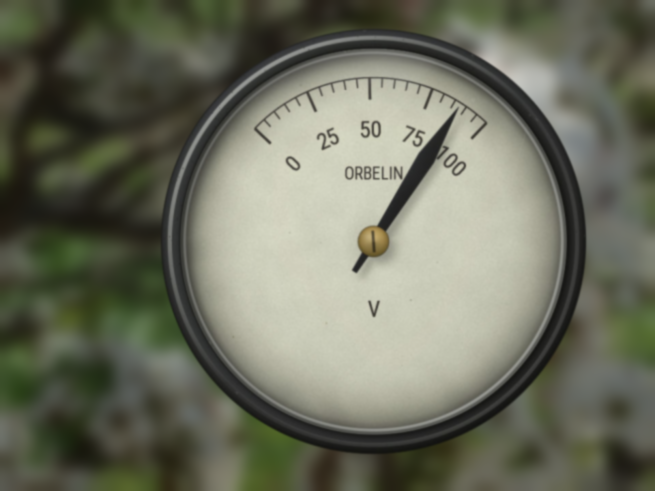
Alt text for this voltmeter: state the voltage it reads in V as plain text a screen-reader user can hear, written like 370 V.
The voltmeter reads 87.5 V
